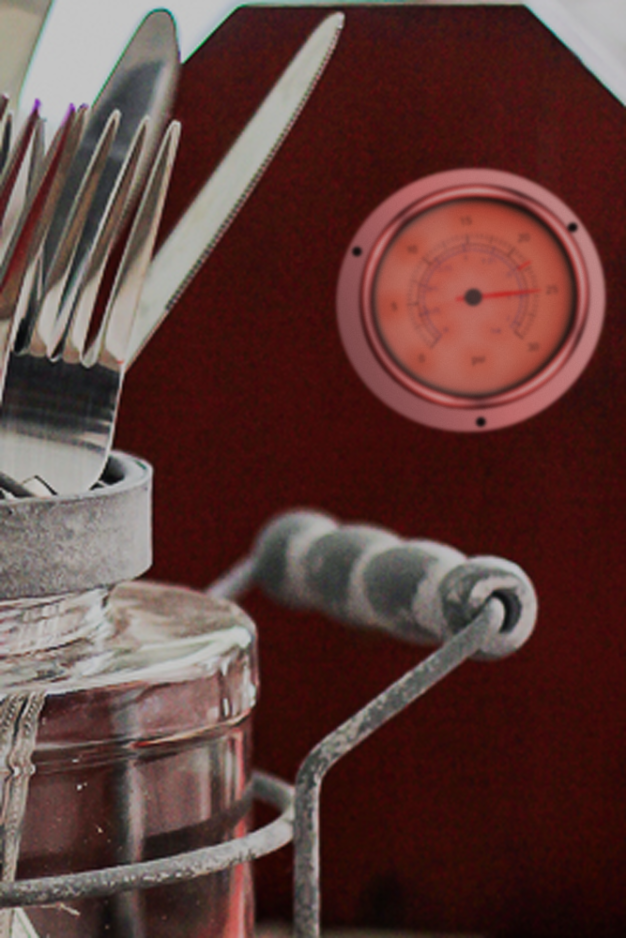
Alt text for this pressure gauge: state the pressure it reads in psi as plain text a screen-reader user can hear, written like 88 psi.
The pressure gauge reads 25 psi
